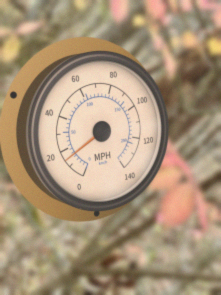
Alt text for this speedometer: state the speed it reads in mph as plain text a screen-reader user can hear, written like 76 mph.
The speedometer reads 15 mph
